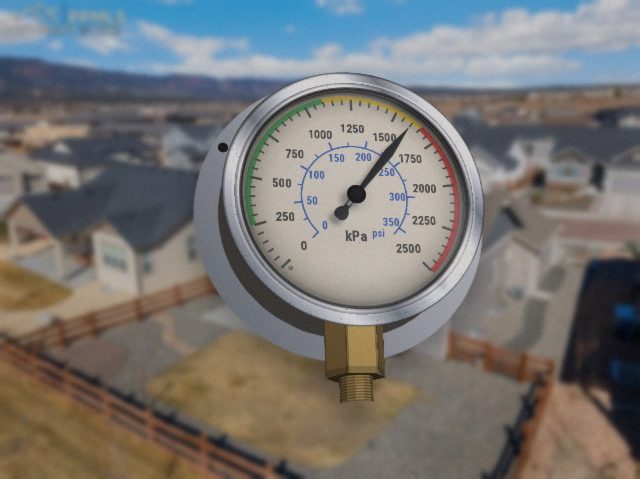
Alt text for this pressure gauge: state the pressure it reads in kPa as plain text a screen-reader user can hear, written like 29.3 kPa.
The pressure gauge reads 1600 kPa
